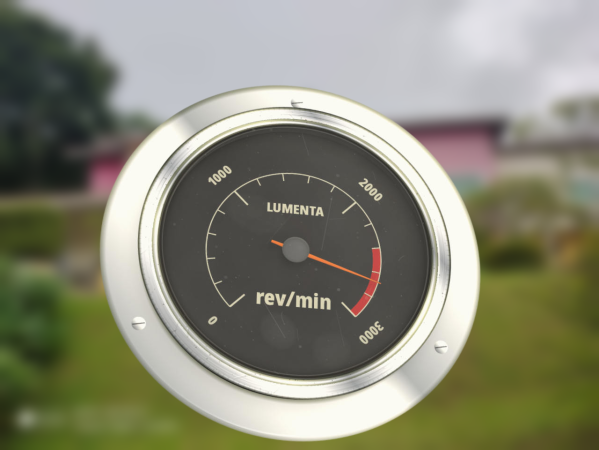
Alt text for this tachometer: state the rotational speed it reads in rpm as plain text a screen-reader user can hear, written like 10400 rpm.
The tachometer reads 2700 rpm
